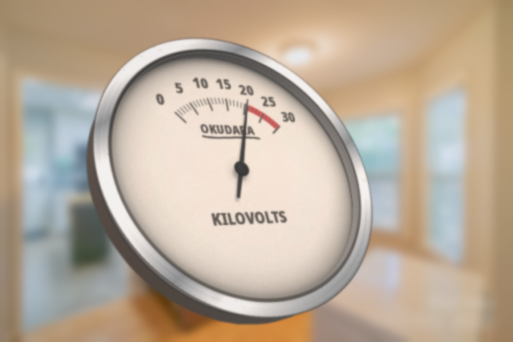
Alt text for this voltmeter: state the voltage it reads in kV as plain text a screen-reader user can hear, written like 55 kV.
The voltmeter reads 20 kV
